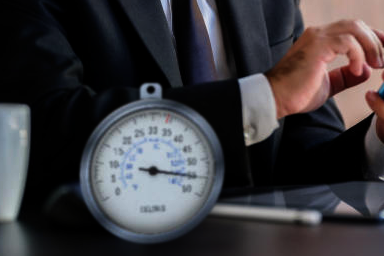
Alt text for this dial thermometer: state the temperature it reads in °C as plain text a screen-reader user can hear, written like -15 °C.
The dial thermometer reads 55 °C
